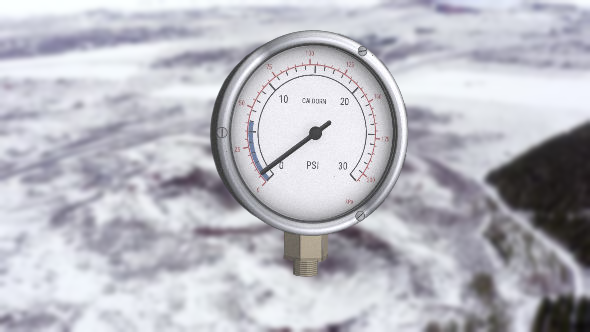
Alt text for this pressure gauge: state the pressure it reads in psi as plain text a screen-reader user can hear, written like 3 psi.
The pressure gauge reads 1 psi
